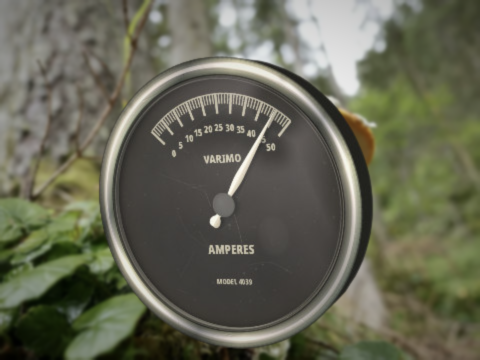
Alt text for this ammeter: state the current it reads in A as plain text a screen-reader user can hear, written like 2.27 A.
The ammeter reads 45 A
